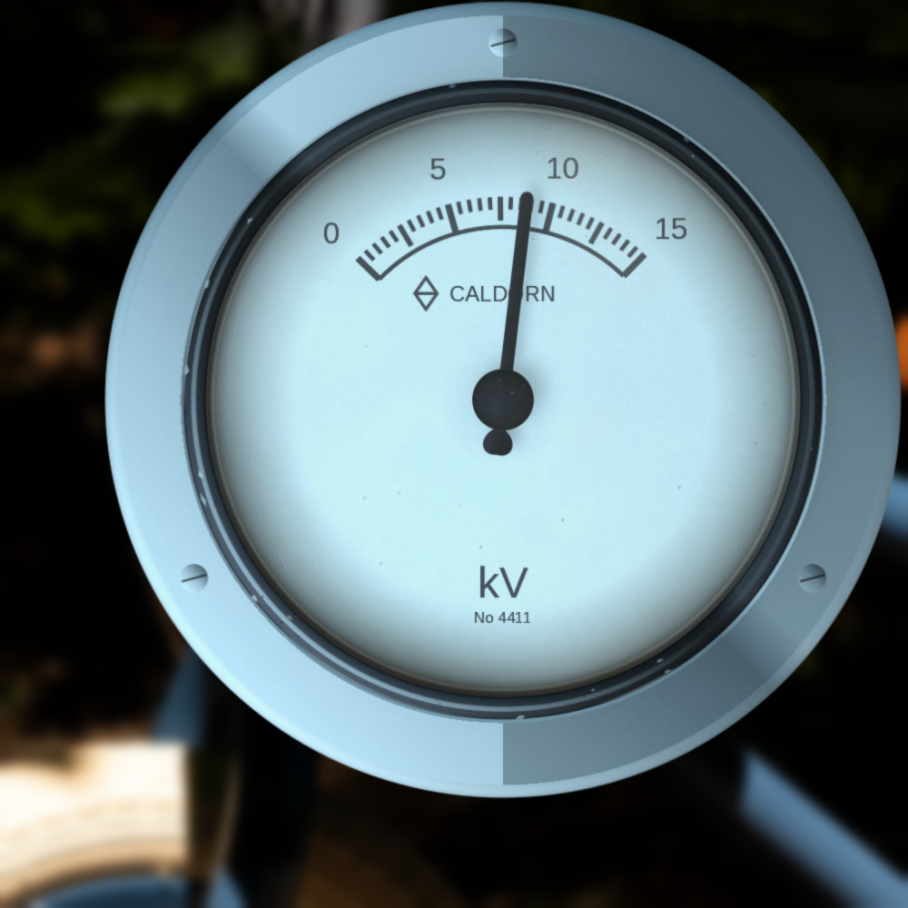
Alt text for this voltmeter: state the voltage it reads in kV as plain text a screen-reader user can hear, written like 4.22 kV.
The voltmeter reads 8.75 kV
